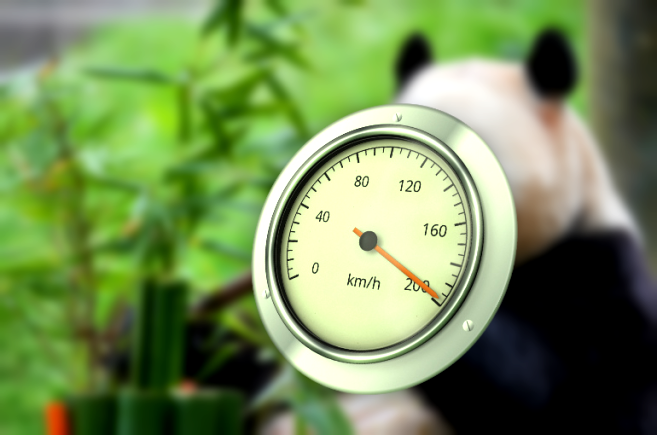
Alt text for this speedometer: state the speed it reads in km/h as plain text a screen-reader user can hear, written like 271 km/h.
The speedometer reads 197.5 km/h
